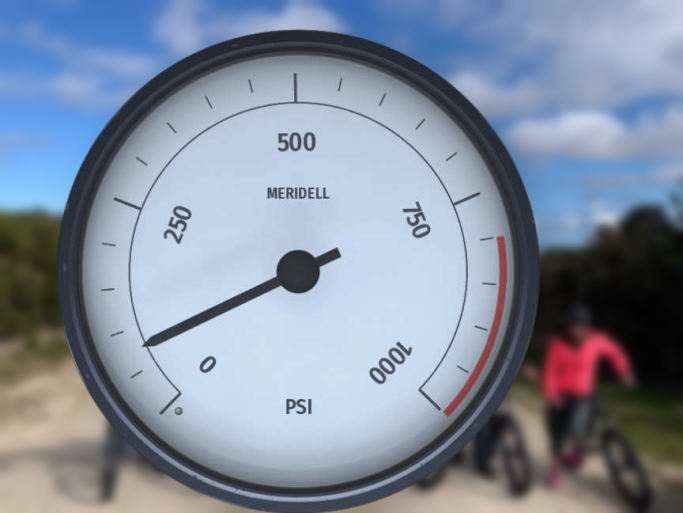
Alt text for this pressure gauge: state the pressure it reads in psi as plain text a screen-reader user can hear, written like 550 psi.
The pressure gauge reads 75 psi
